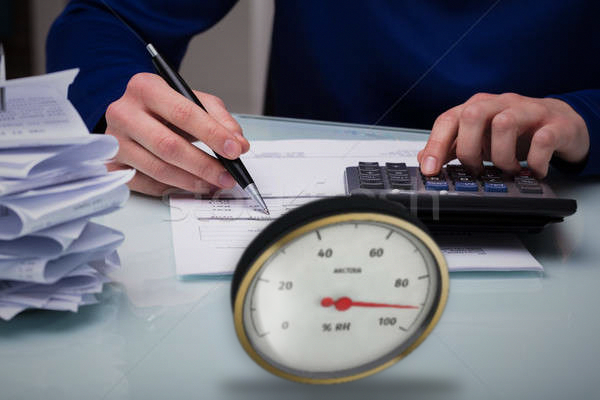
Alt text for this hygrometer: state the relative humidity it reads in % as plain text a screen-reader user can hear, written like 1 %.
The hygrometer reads 90 %
